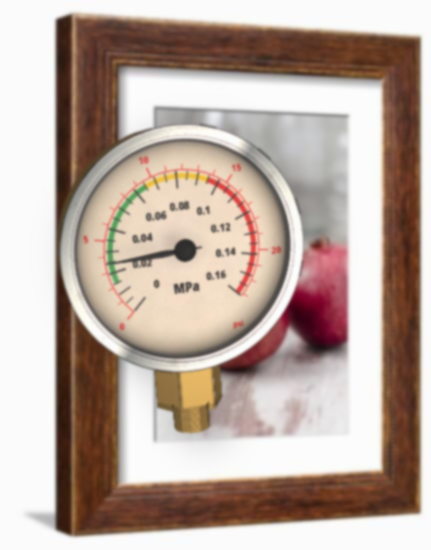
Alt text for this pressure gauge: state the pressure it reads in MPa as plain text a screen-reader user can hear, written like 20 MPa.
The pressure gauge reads 0.025 MPa
